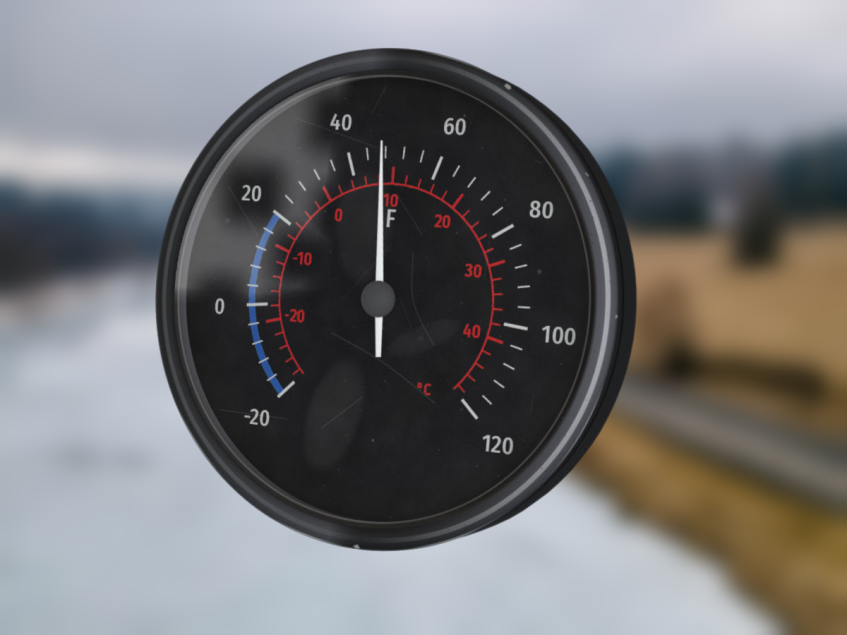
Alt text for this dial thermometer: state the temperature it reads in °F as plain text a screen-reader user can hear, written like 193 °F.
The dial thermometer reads 48 °F
